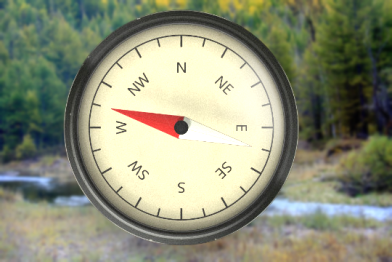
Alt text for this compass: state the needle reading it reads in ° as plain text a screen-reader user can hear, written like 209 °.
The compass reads 285 °
